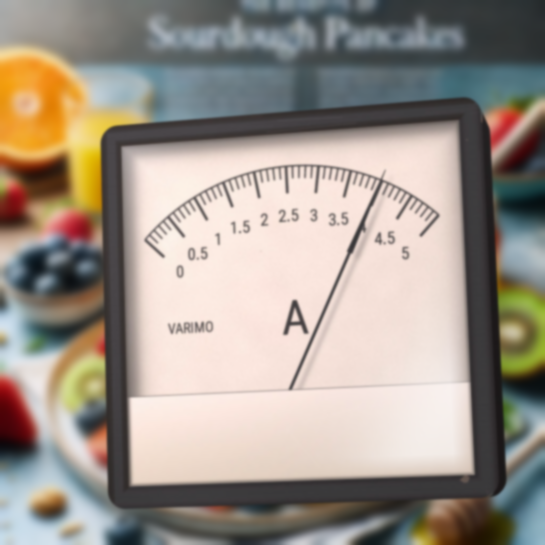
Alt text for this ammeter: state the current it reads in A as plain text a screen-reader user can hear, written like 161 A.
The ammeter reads 4 A
